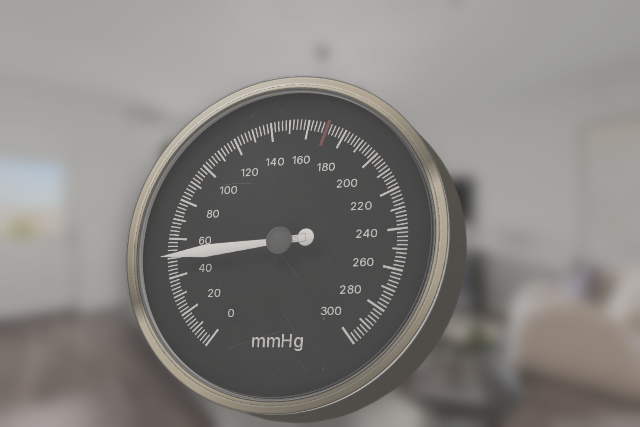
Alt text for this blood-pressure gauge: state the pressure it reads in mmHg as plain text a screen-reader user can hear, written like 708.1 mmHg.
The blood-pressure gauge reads 50 mmHg
